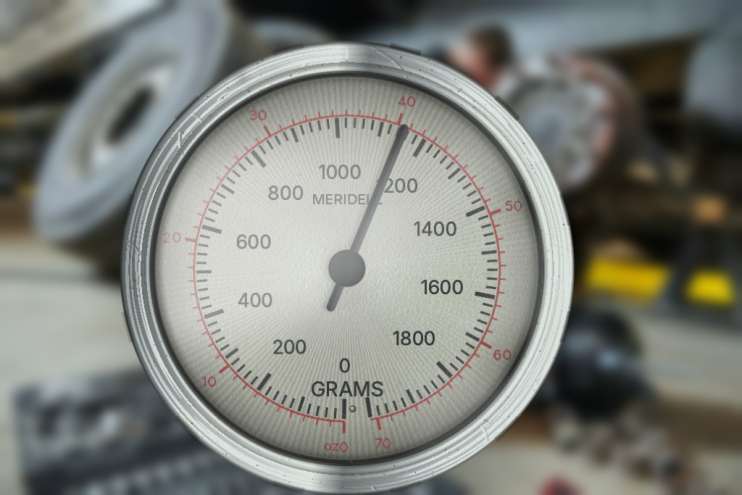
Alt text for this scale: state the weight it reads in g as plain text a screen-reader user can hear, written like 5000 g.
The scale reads 1150 g
